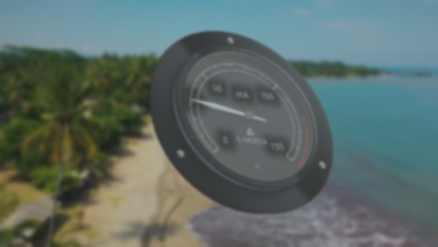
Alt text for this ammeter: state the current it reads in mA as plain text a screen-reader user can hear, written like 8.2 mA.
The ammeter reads 30 mA
